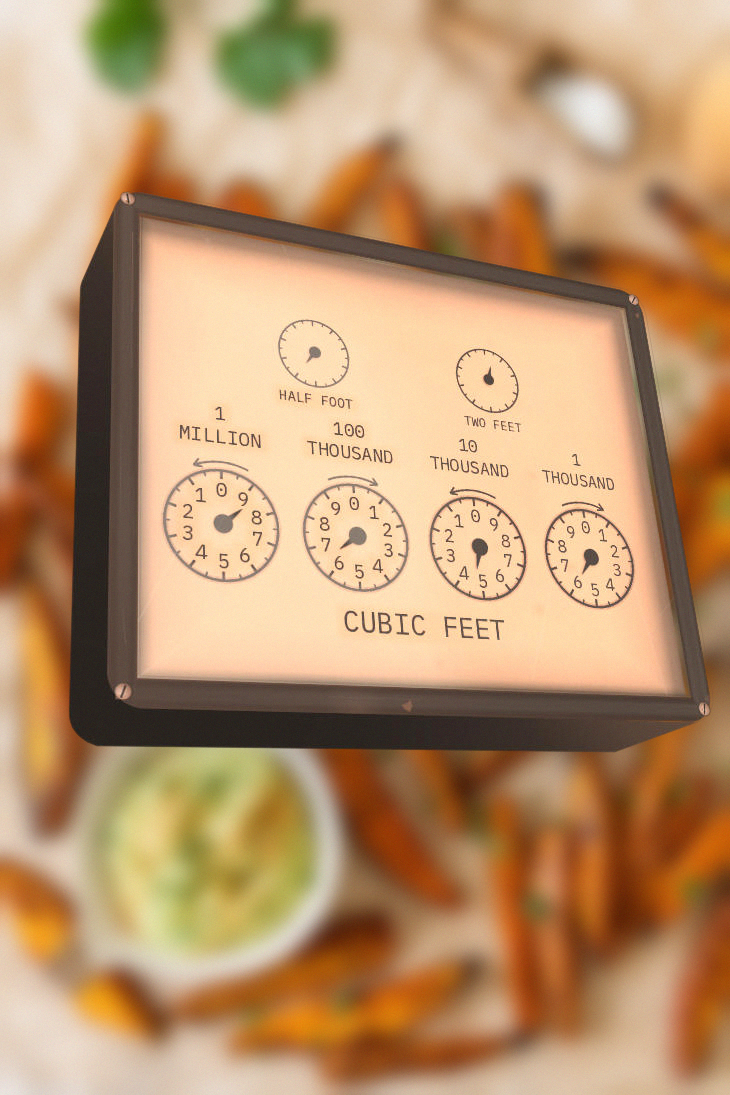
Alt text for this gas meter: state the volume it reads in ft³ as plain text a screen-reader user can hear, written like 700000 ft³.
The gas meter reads 864600 ft³
